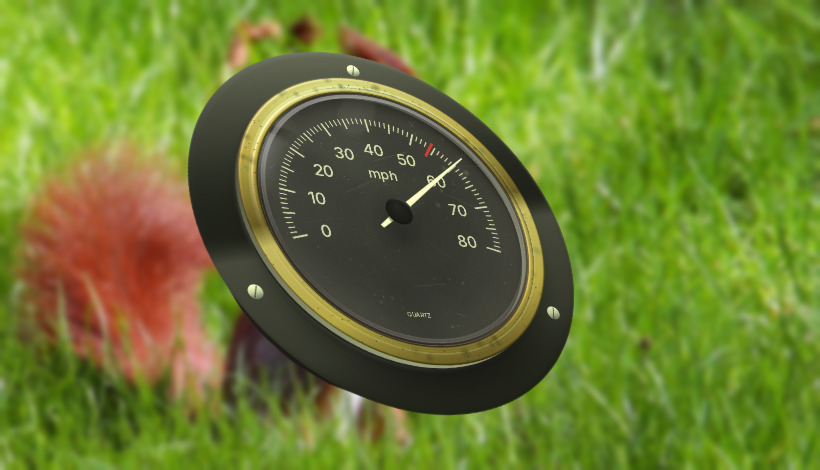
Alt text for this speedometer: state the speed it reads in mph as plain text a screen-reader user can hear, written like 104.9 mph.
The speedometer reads 60 mph
